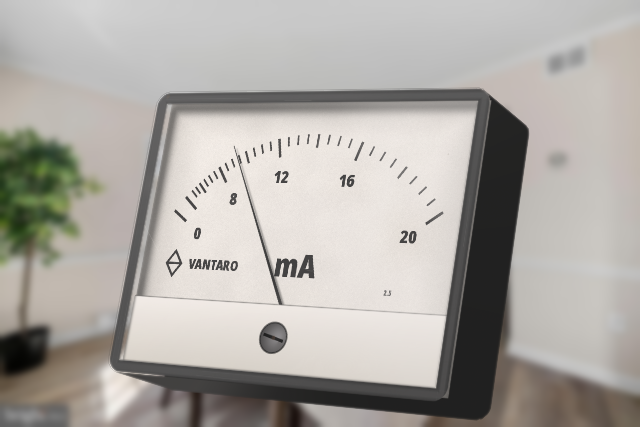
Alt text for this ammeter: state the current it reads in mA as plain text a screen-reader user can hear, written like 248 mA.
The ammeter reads 9.5 mA
